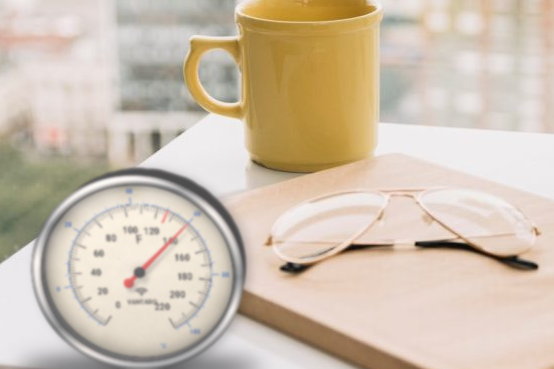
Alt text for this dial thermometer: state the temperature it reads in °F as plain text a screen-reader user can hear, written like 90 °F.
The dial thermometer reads 140 °F
